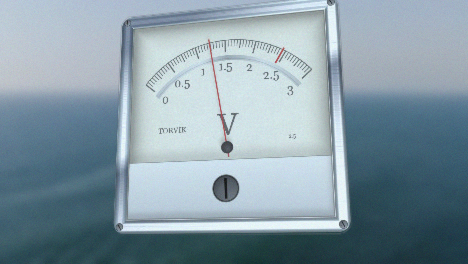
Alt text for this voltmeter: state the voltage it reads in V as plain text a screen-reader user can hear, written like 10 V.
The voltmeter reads 1.25 V
